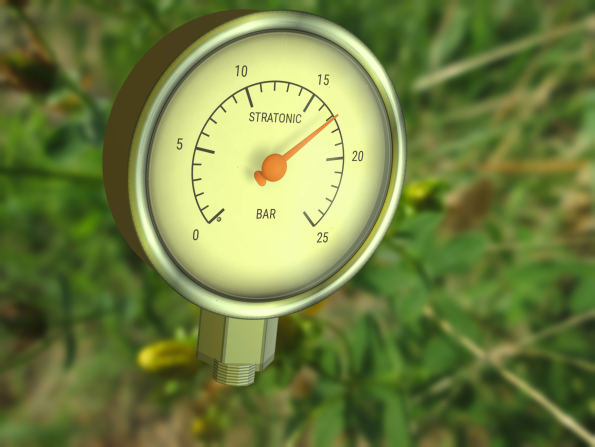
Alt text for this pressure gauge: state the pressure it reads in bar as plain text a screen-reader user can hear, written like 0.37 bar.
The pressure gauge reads 17 bar
